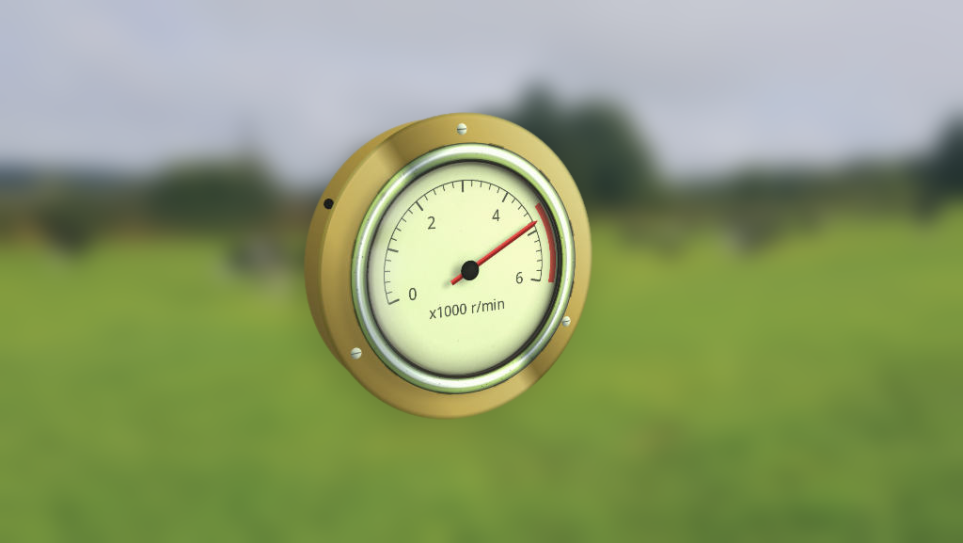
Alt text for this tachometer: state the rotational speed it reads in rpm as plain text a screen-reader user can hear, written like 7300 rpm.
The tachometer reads 4800 rpm
